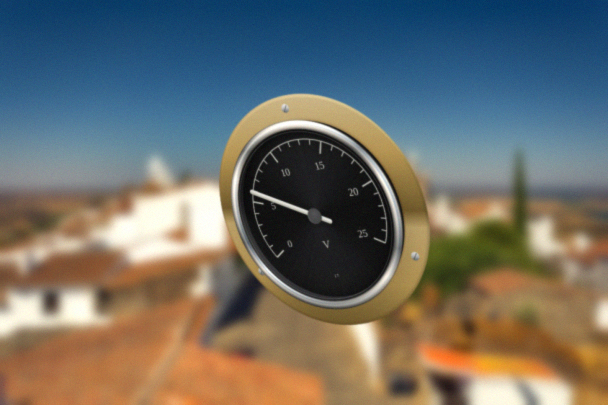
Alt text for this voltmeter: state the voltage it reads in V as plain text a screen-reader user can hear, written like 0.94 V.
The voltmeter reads 6 V
